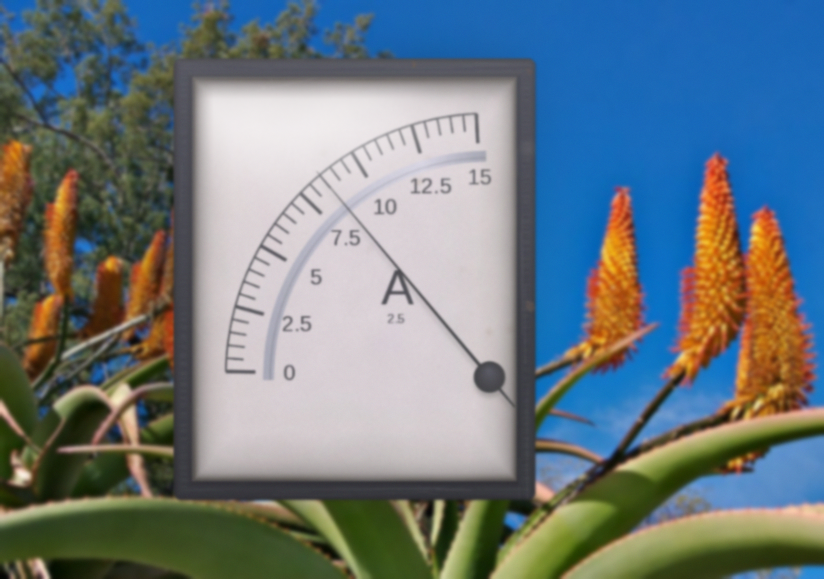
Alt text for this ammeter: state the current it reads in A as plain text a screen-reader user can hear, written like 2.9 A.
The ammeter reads 8.5 A
